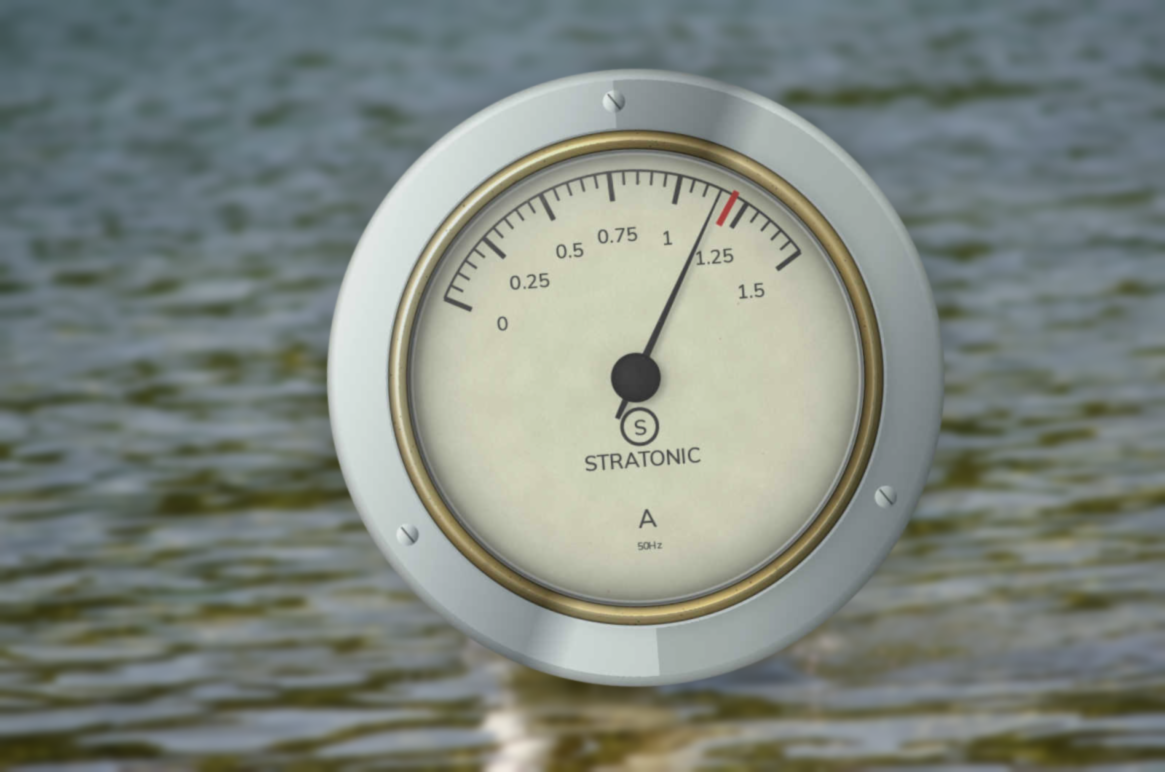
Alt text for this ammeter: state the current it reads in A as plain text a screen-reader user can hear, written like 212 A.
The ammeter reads 1.15 A
